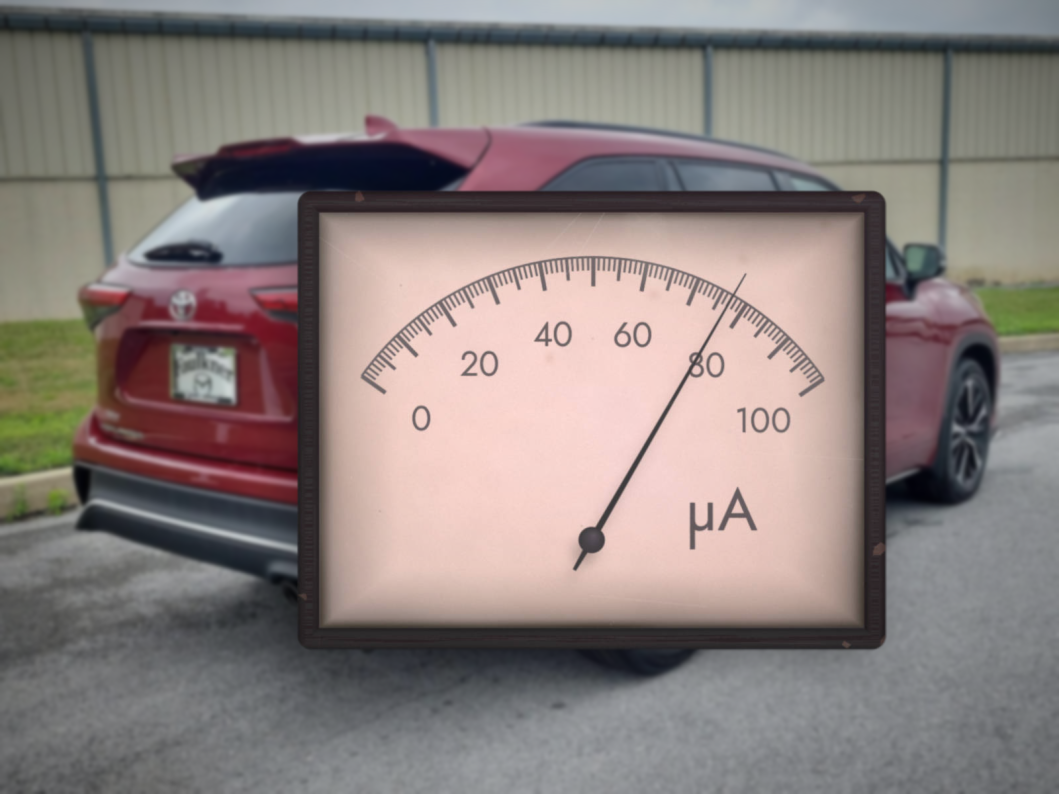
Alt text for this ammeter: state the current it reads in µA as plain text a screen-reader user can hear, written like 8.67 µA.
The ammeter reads 77 µA
